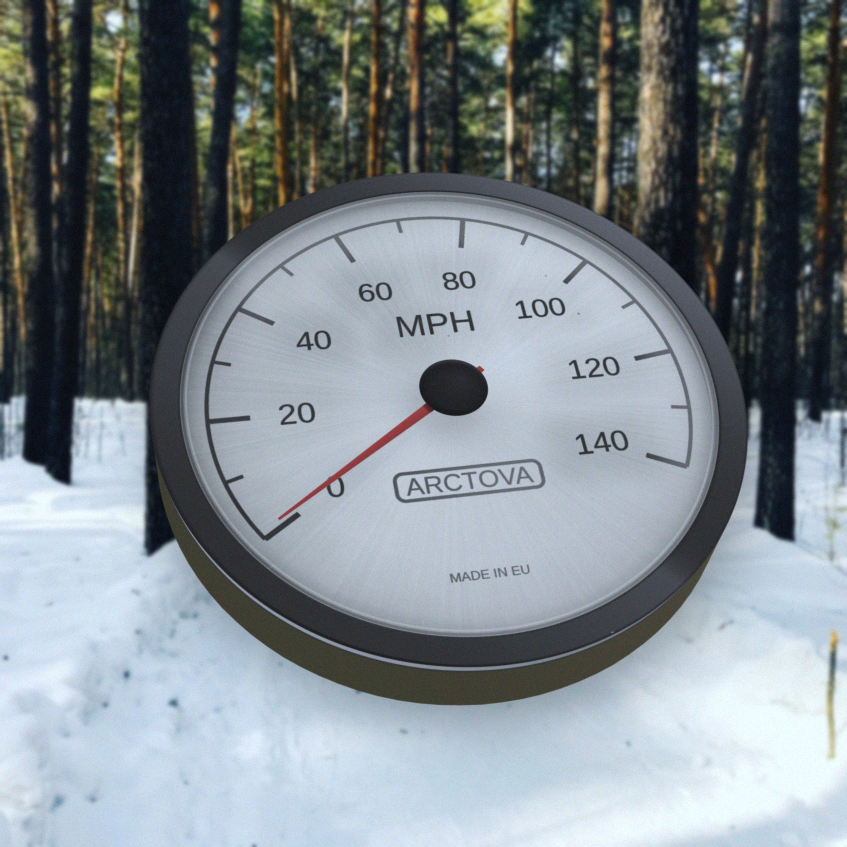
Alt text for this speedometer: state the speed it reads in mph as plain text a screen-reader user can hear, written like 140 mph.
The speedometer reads 0 mph
